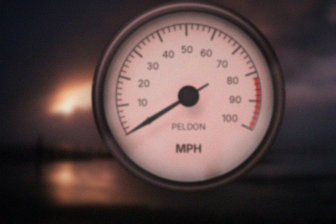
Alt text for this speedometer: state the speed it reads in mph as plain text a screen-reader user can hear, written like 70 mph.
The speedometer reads 0 mph
